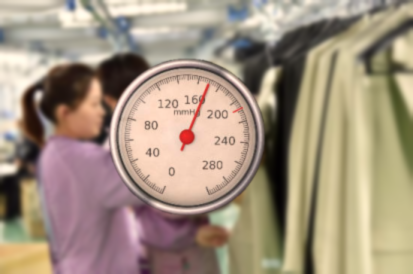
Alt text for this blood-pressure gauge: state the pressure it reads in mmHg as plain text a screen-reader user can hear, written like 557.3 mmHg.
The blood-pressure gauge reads 170 mmHg
